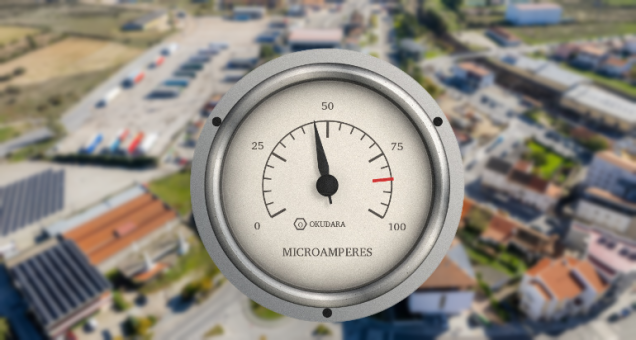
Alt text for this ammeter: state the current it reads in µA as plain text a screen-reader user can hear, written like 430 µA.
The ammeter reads 45 µA
